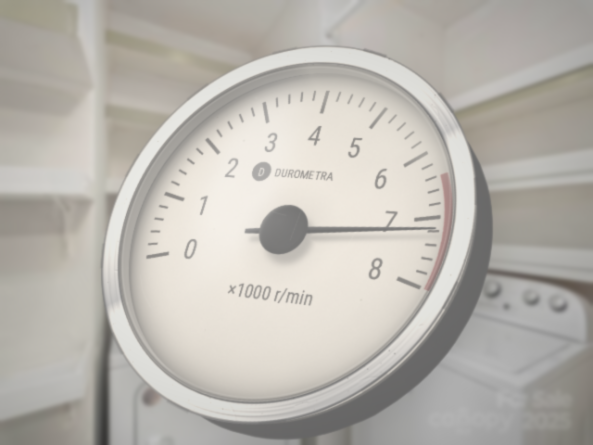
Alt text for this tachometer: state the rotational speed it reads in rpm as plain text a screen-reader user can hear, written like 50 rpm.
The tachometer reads 7200 rpm
